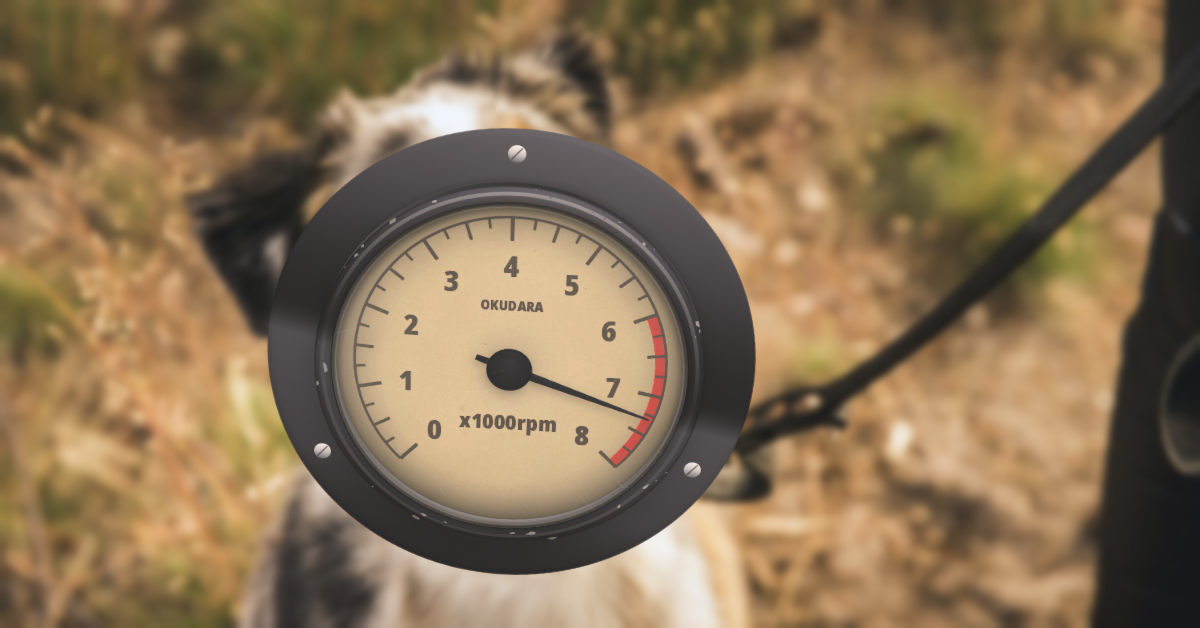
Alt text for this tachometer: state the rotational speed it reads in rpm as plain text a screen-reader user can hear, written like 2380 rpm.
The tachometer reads 7250 rpm
